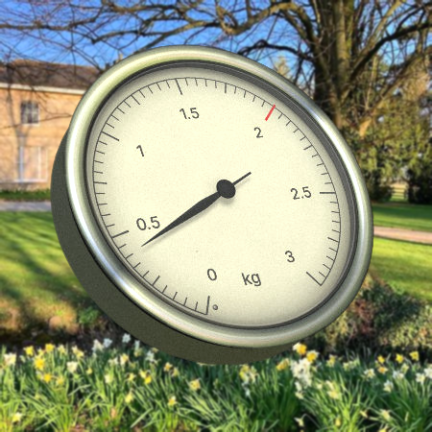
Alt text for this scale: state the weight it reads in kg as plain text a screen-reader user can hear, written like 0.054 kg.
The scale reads 0.4 kg
